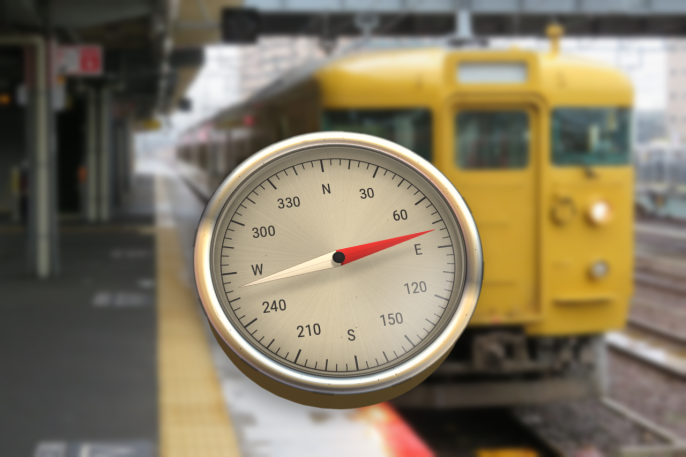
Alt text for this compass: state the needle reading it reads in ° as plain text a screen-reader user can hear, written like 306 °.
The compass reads 80 °
